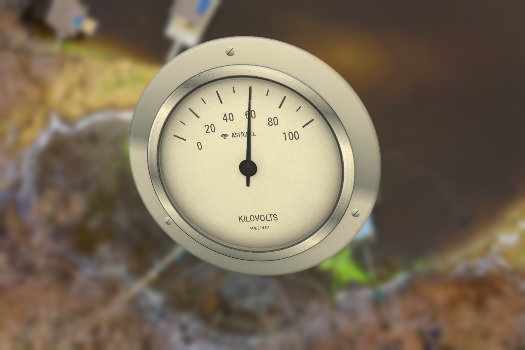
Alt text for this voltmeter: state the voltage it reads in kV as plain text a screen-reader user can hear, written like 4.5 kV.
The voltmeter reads 60 kV
